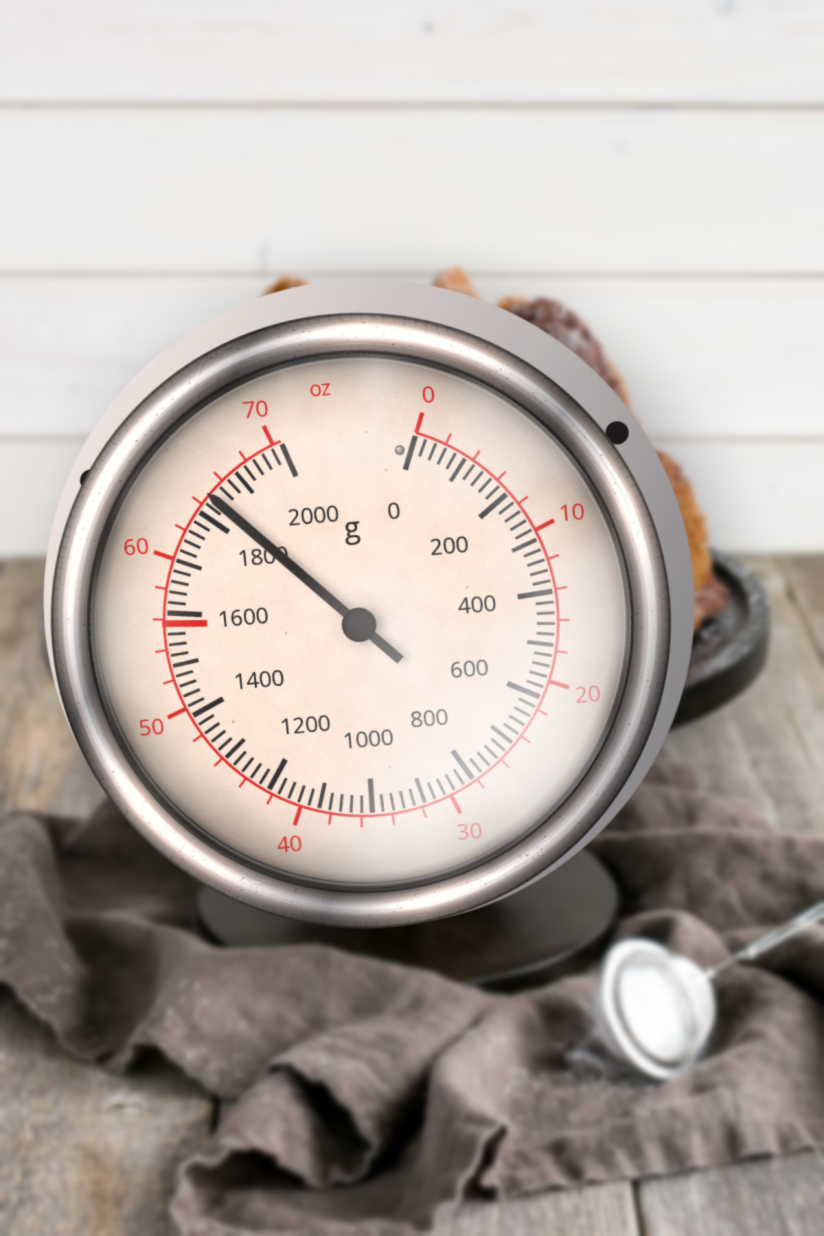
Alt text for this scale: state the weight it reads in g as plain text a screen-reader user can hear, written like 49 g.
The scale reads 1840 g
